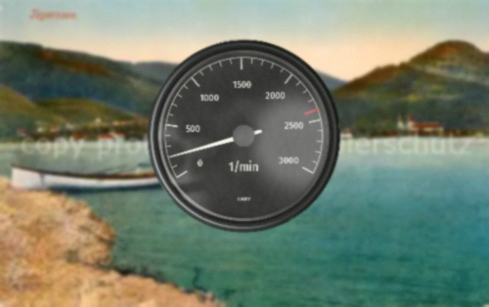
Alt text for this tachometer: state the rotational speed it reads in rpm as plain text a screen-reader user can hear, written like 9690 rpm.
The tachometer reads 200 rpm
